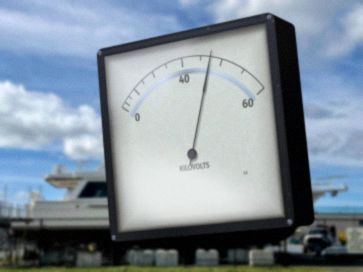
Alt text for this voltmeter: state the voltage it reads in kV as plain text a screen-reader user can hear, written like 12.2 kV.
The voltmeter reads 47.5 kV
